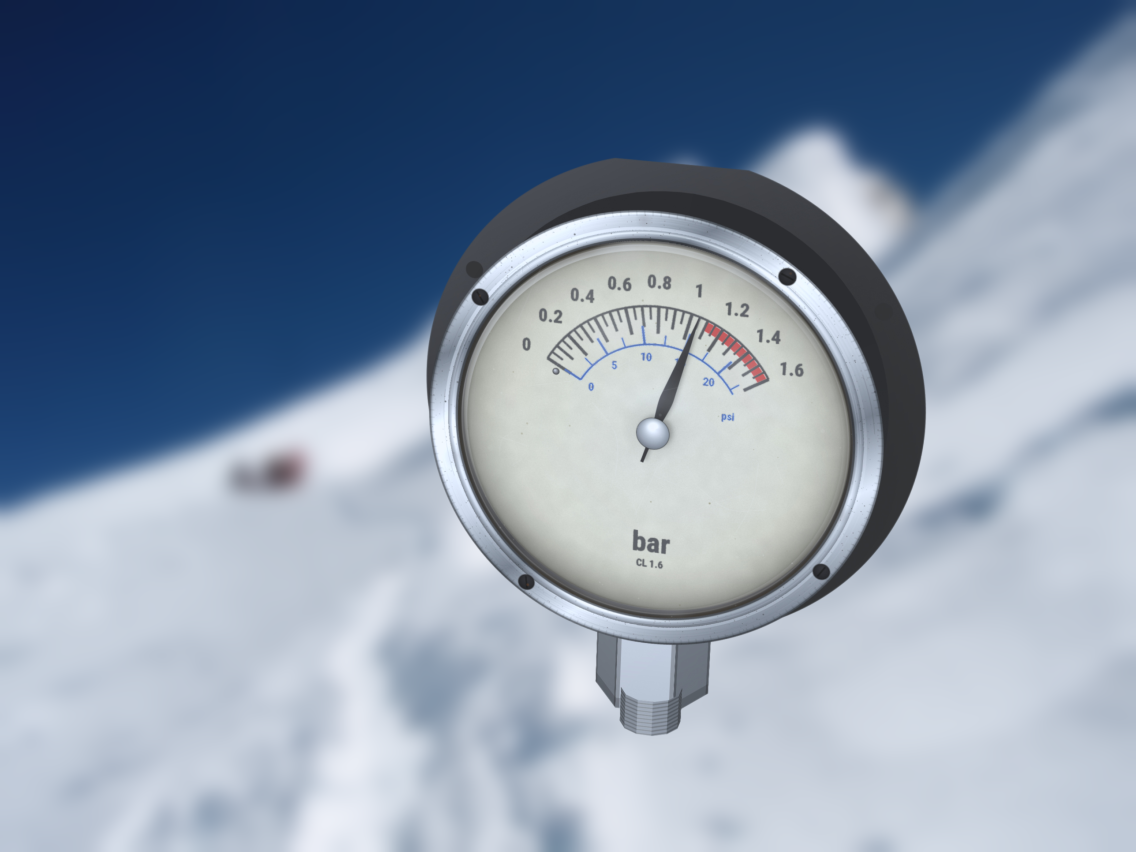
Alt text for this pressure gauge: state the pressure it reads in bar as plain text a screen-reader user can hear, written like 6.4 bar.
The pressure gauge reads 1.05 bar
